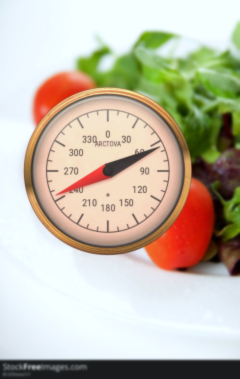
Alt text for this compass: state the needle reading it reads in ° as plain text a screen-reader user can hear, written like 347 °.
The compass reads 245 °
